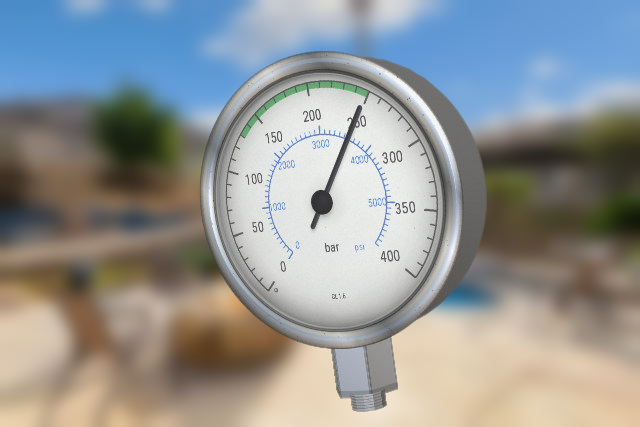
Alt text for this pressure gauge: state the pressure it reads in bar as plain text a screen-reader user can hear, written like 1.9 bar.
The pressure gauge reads 250 bar
